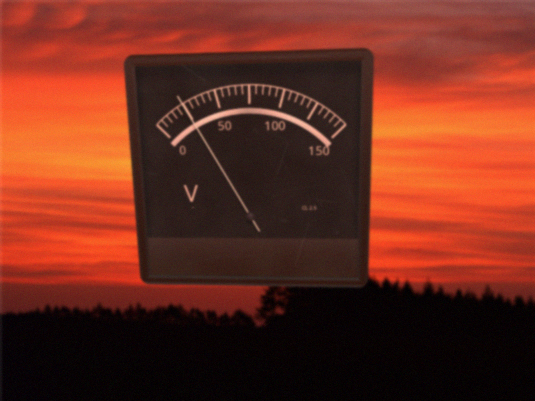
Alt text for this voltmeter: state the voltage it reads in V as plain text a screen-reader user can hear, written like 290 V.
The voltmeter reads 25 V
